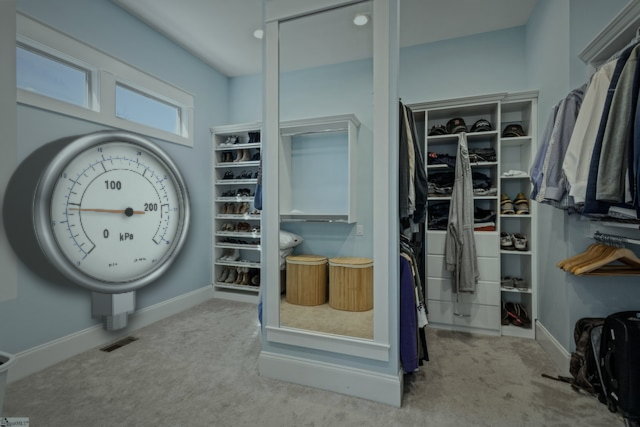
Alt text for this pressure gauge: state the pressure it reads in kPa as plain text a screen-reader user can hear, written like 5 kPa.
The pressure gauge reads 45 kPa
